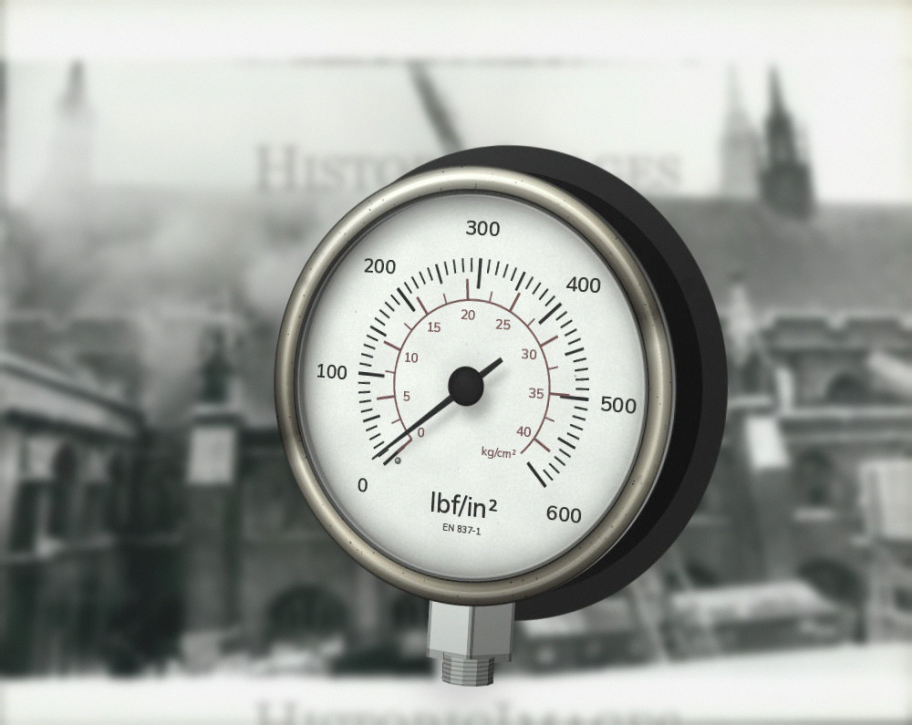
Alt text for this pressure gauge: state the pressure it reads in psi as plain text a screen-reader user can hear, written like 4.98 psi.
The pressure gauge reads 10 psi
